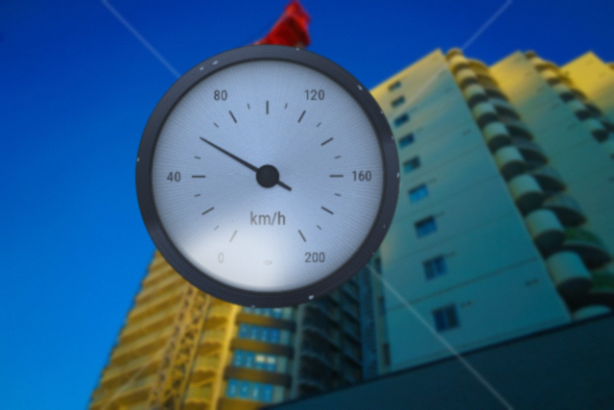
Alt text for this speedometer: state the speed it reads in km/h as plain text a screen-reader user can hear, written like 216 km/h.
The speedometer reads 60 km/h
